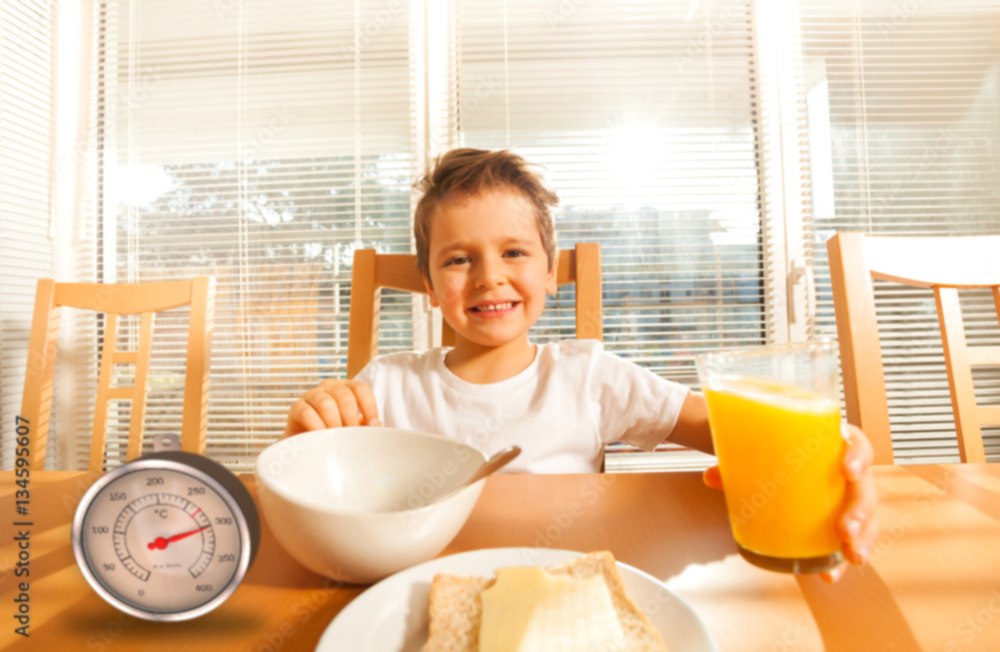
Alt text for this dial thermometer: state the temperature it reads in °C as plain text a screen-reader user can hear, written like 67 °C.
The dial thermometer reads 300 °C
